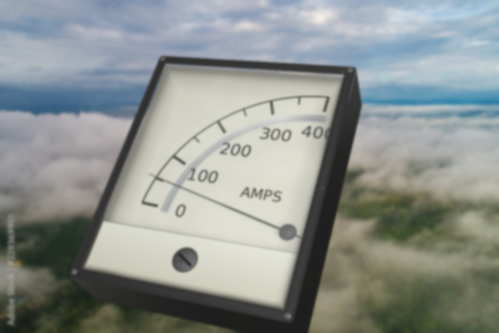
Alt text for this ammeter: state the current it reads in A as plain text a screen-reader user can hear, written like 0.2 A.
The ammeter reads 50 A
